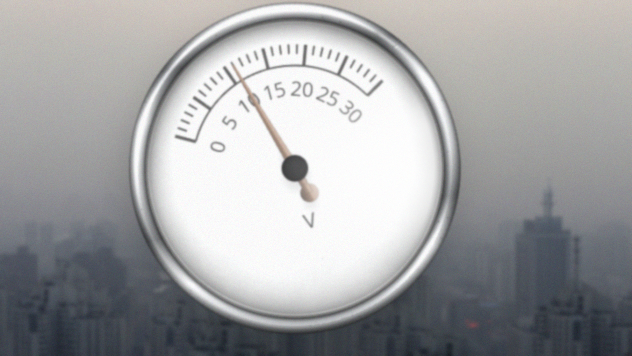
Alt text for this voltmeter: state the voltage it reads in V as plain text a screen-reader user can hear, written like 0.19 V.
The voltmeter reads 11 V
